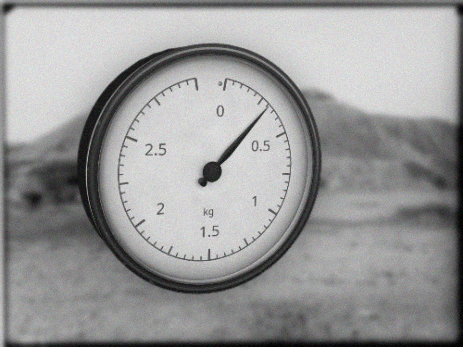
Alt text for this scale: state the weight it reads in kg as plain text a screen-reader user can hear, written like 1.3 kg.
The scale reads 0.3 kg
